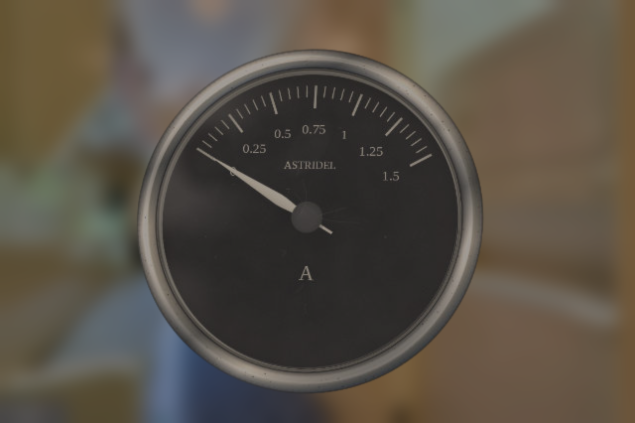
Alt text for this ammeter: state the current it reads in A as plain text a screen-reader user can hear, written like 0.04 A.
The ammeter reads 0 A
